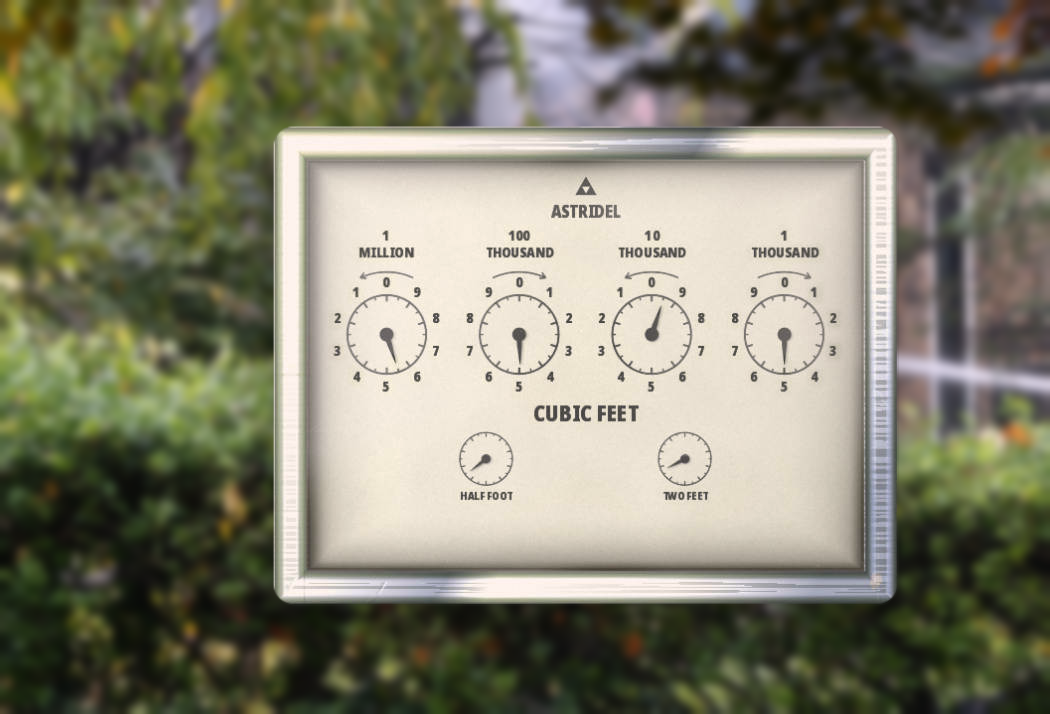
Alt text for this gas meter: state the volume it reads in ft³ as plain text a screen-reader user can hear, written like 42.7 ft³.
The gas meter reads 549500 ft³
